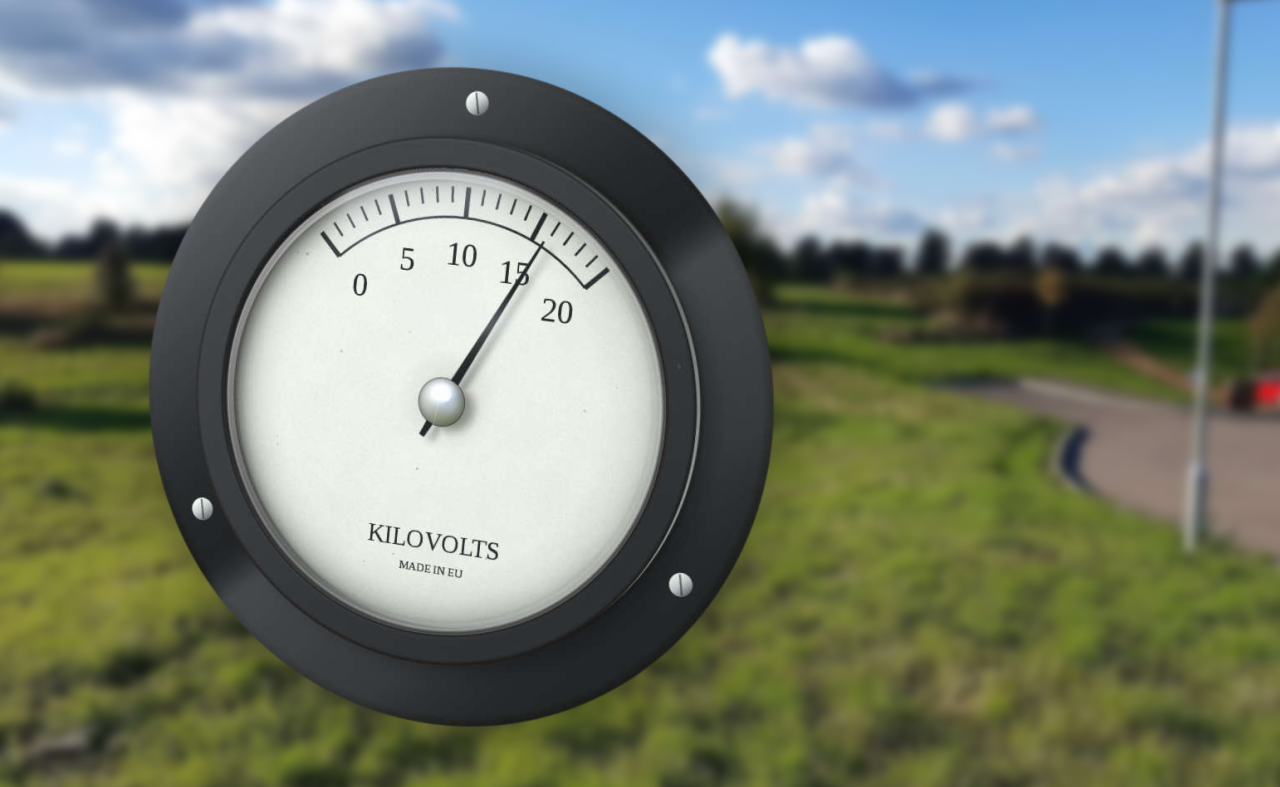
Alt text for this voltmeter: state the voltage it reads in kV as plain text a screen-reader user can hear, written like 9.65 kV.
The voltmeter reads 16 kV
